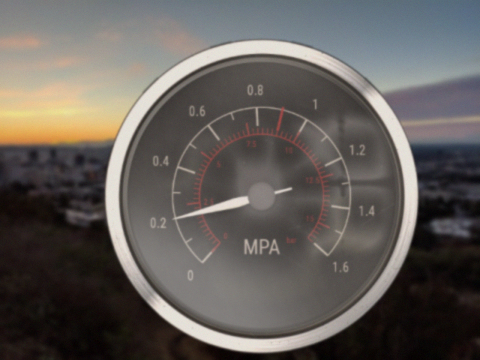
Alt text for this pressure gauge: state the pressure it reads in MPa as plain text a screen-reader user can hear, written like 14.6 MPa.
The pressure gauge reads 0.2 MPa
